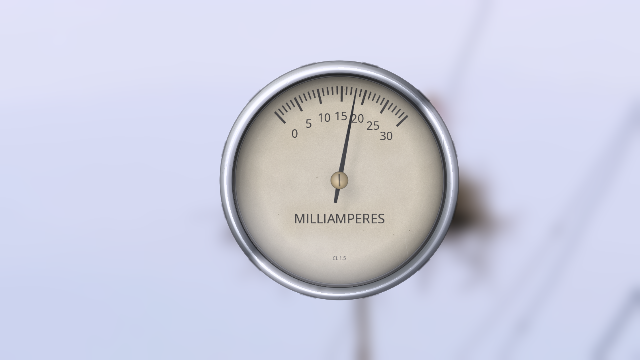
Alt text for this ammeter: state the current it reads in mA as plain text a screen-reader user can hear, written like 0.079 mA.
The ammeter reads 18 mA
